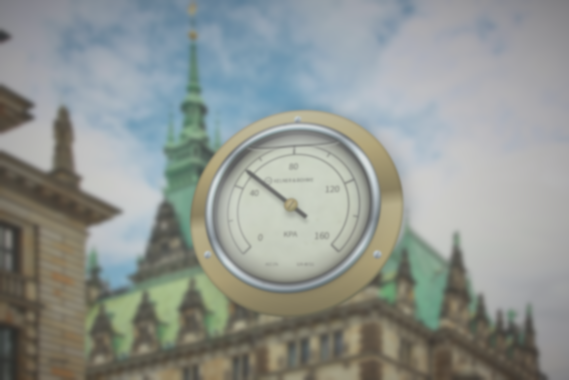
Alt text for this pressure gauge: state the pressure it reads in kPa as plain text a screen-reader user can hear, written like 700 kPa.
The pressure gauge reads 50 kPa
